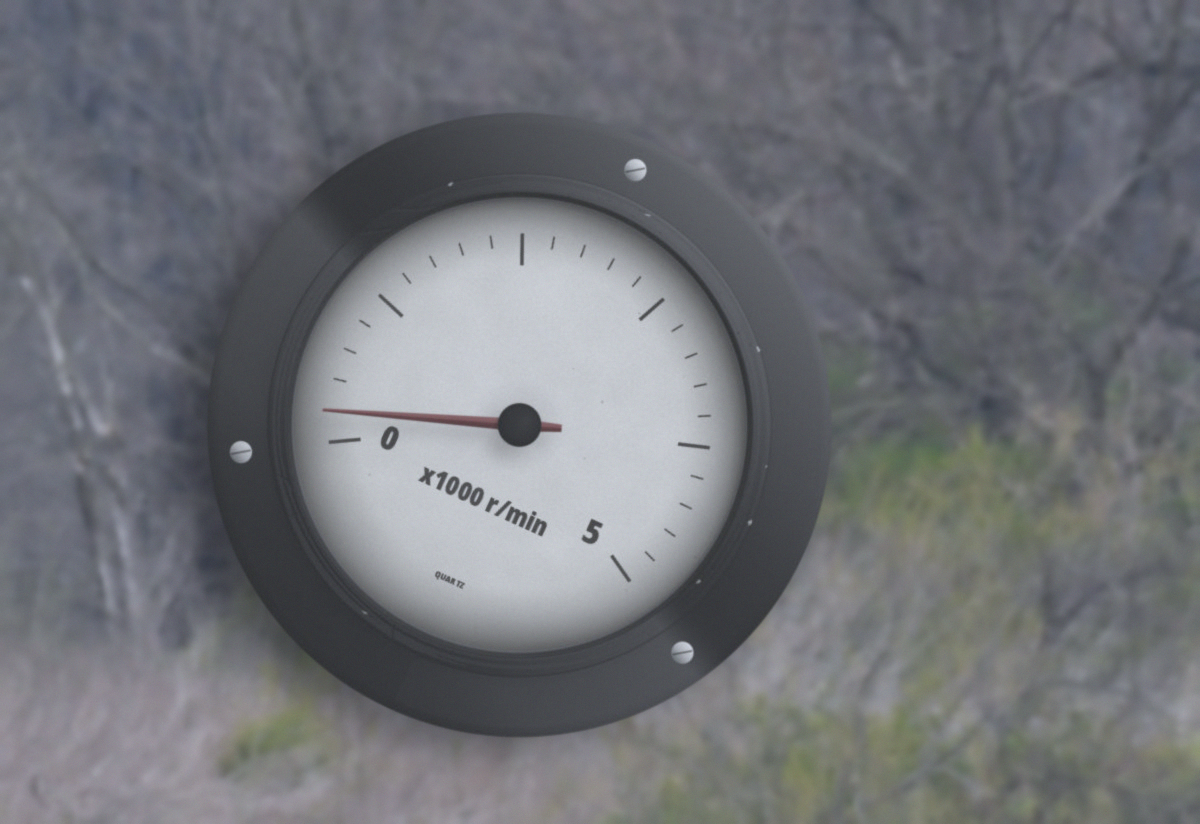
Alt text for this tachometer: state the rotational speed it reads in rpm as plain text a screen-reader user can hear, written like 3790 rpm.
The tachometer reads 200 rpm
